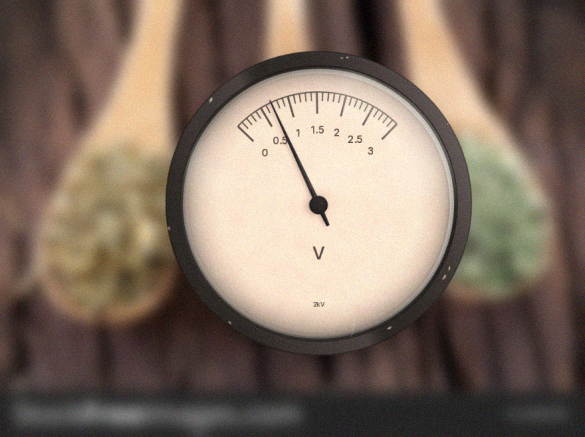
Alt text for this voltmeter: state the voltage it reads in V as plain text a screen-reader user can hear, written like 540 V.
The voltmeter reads 0.7 V
